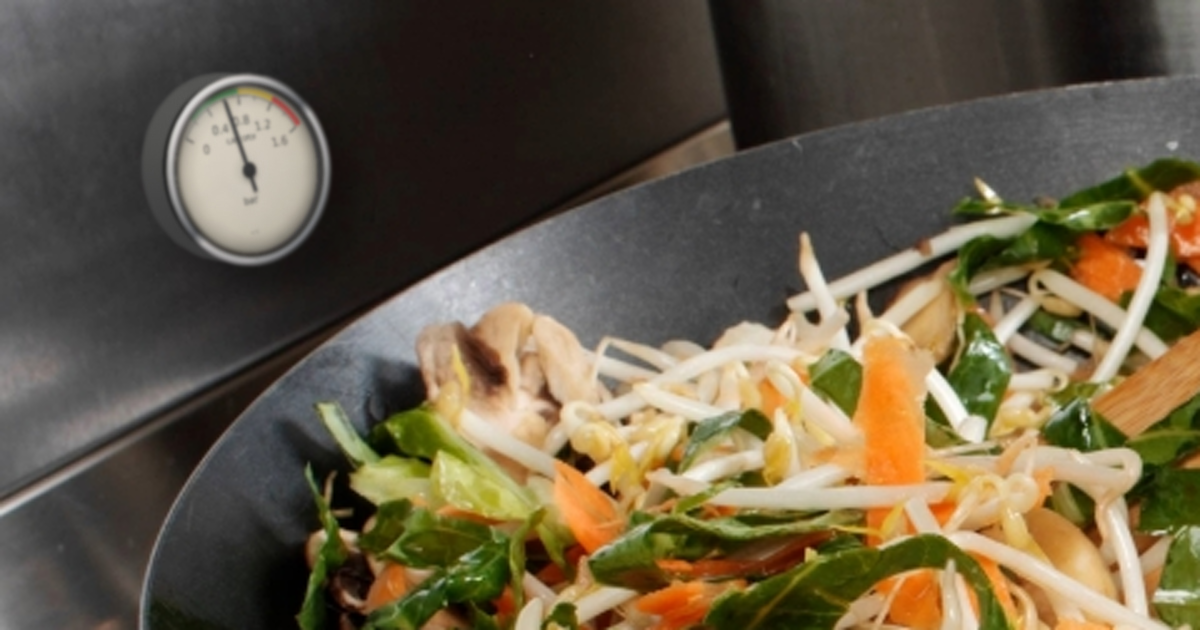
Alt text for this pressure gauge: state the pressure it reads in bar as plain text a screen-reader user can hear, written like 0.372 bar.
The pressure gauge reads 0.6 bar
